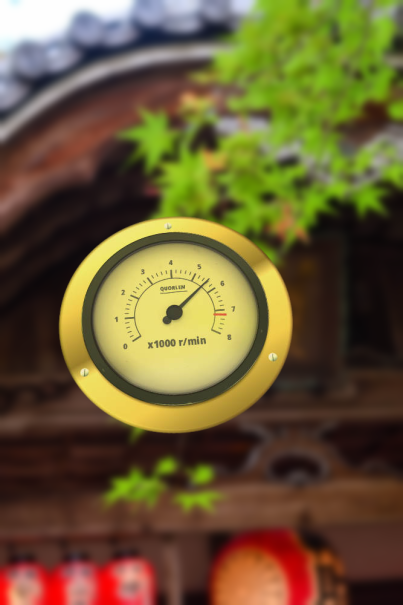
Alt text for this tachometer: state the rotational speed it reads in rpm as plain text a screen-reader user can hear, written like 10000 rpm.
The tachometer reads 5600 rpm
